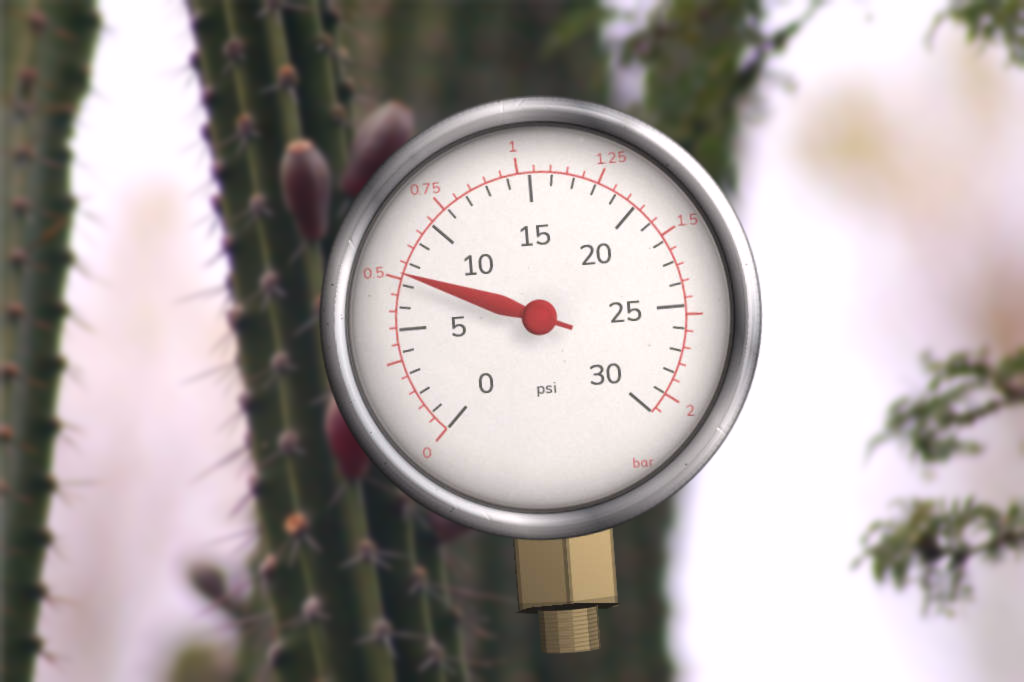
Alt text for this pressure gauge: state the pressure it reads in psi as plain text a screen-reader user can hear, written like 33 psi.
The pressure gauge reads 7.5 psi
